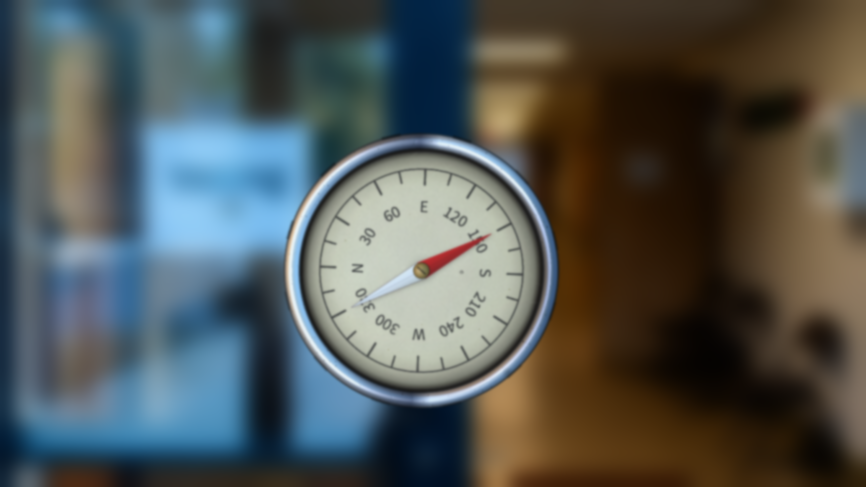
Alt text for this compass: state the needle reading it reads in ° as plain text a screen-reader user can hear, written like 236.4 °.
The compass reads 150 °
